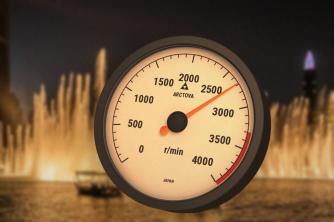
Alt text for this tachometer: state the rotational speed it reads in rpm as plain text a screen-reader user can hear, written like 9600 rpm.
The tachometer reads 2700 rpm
